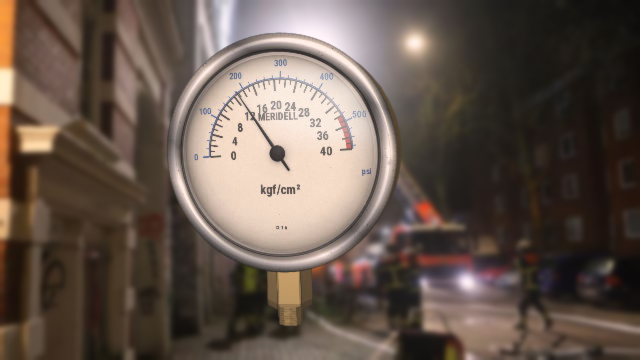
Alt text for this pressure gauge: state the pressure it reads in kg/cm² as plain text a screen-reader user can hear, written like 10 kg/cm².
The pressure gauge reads 13 kg/cm²
